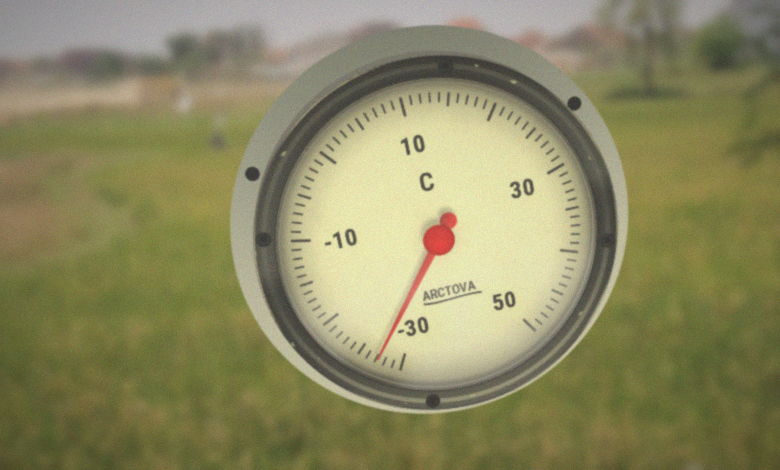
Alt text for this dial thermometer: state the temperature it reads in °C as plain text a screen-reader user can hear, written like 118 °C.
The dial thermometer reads -27 °C
